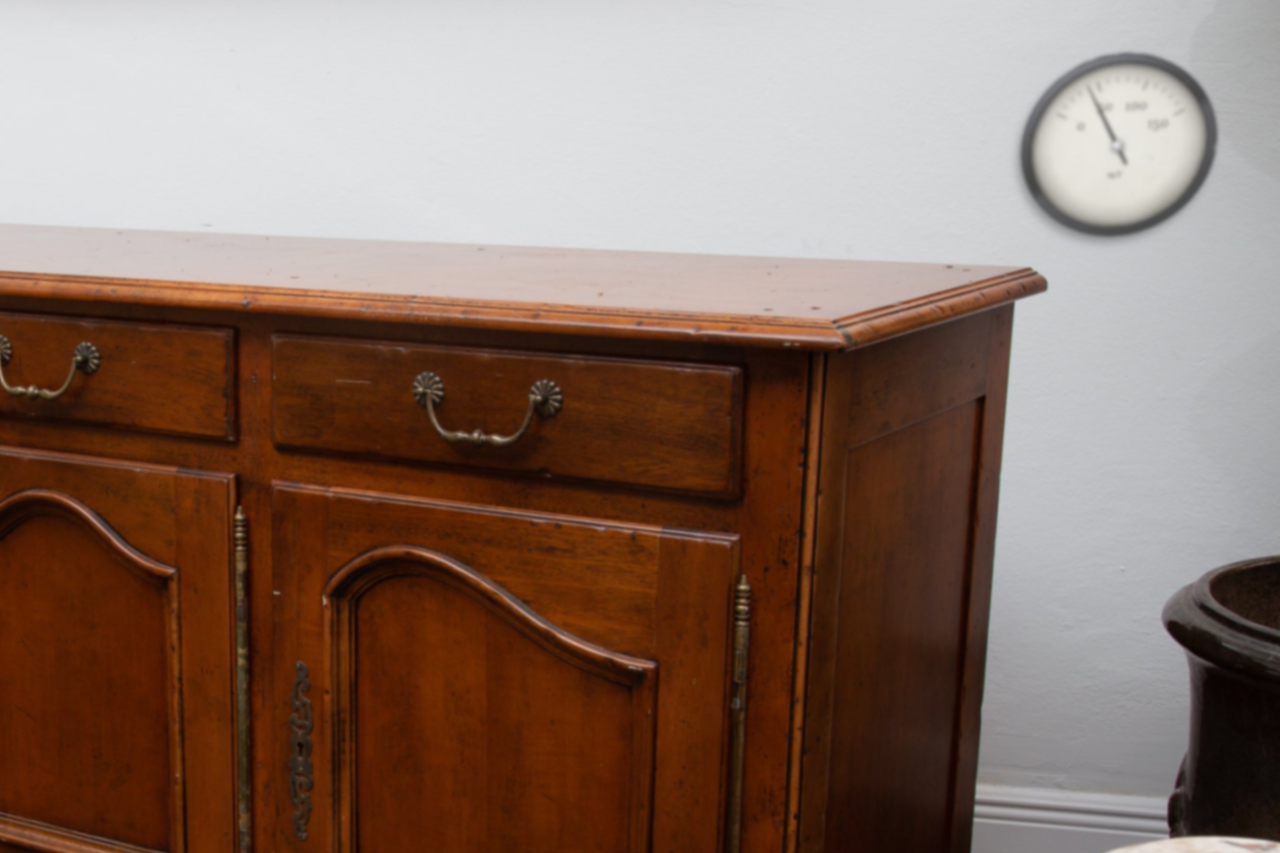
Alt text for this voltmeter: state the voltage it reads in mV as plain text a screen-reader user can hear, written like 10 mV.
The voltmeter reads 40 mV
